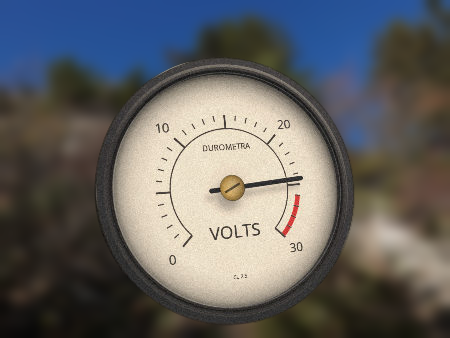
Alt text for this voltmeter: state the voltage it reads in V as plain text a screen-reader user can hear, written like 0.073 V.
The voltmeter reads 24.5 V
